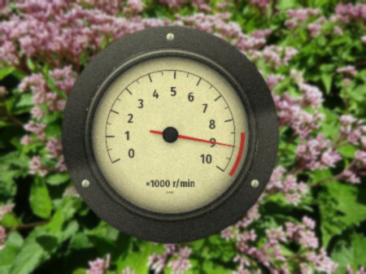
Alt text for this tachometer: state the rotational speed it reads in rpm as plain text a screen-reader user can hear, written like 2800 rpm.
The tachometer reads 9000 rpm
